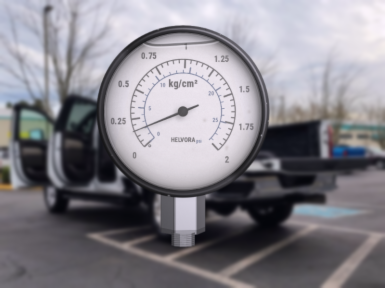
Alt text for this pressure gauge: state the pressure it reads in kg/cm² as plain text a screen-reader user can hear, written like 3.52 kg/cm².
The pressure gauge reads 0.15 kg/cm²
